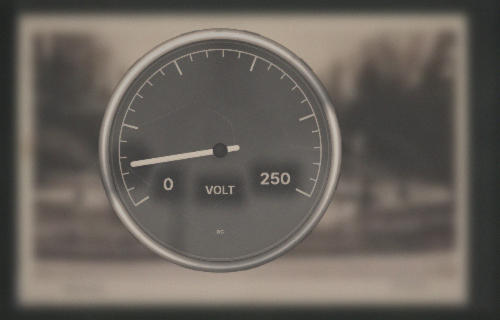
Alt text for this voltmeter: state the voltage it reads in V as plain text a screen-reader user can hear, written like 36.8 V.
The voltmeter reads 25 V
